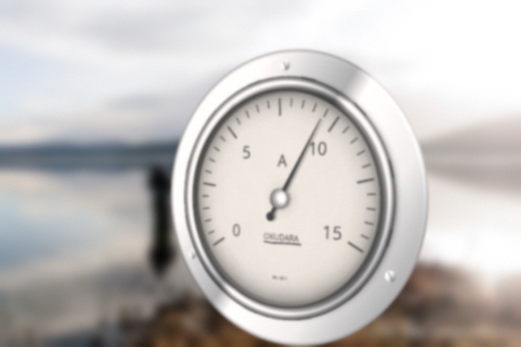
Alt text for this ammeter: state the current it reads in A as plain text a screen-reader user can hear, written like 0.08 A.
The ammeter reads 9.5 A
